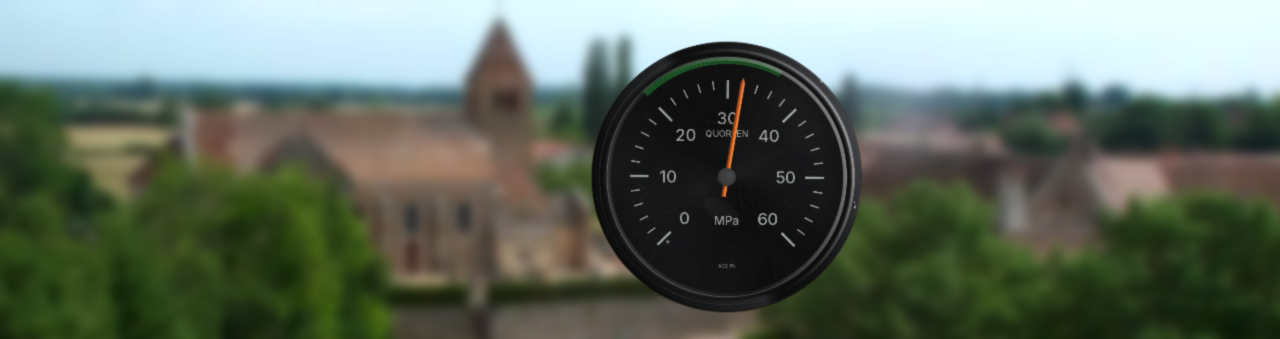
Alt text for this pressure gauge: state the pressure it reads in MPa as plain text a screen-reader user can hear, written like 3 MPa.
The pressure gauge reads 32 MPa
